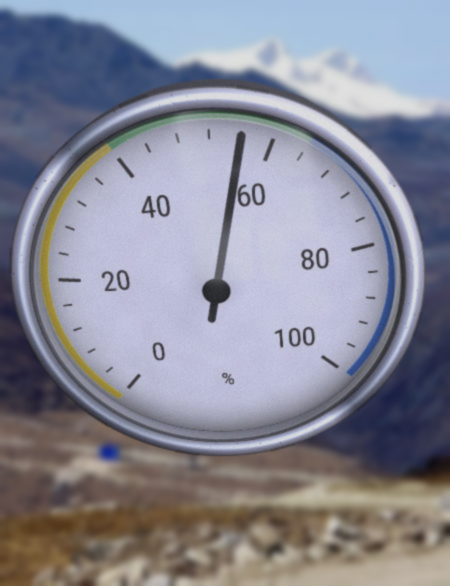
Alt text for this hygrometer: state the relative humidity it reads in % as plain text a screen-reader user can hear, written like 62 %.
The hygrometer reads 56 %
